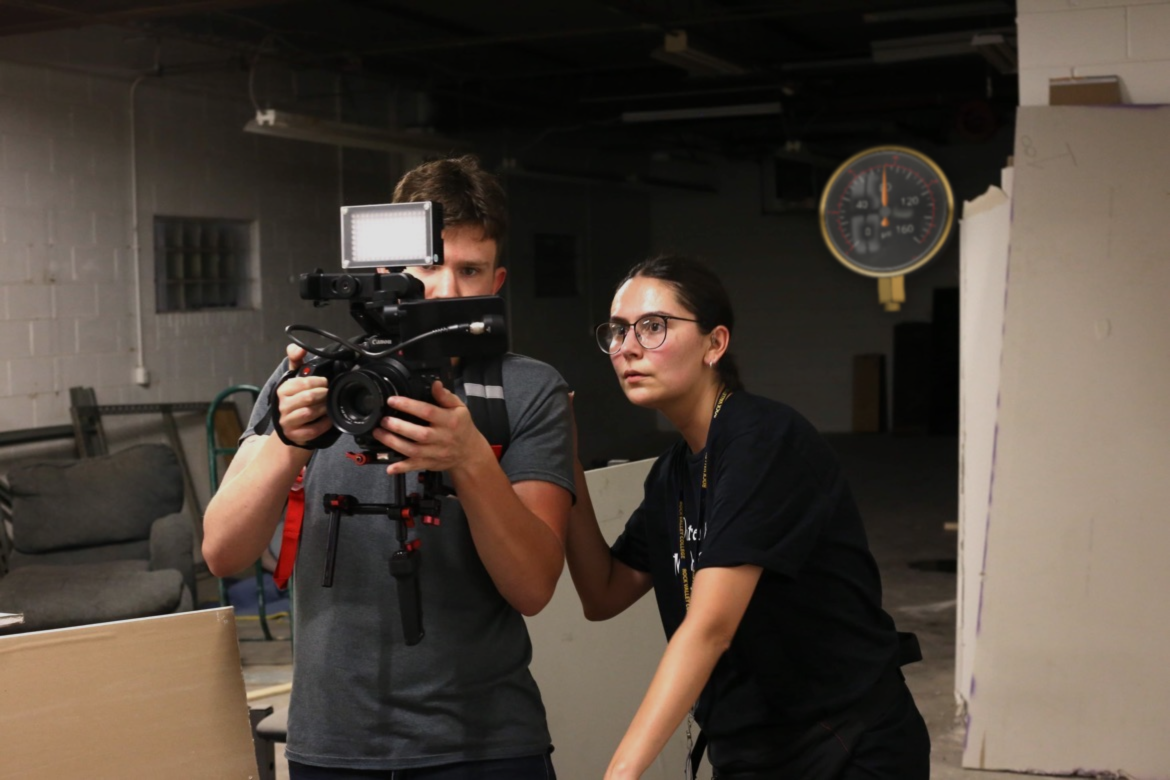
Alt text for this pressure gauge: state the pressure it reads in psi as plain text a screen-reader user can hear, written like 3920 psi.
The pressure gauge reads 80 psi
